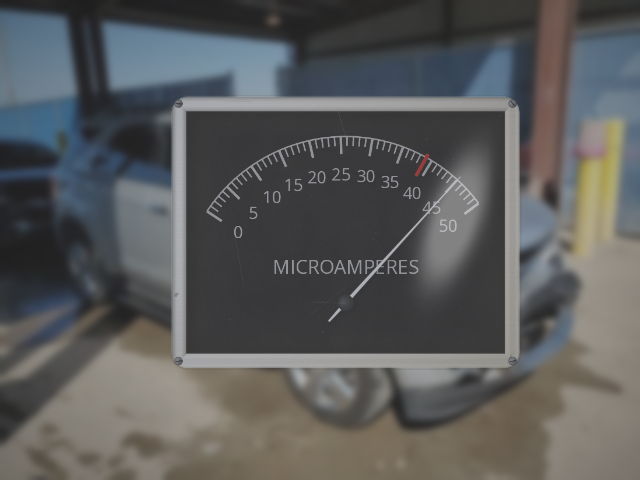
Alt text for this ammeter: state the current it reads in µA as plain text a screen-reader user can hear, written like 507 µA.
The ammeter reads 45 µA
